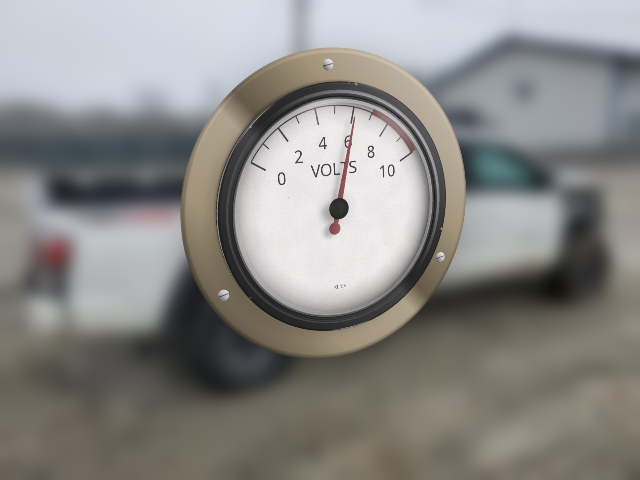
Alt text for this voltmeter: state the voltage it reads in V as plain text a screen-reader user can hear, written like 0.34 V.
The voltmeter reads 6 V
